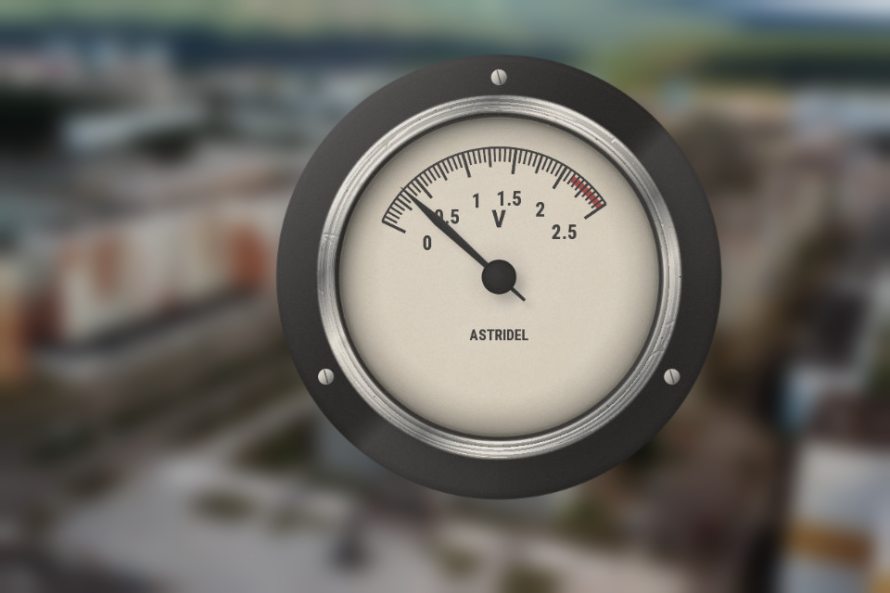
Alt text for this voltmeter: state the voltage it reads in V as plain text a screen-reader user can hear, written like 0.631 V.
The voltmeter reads 0.35 V
